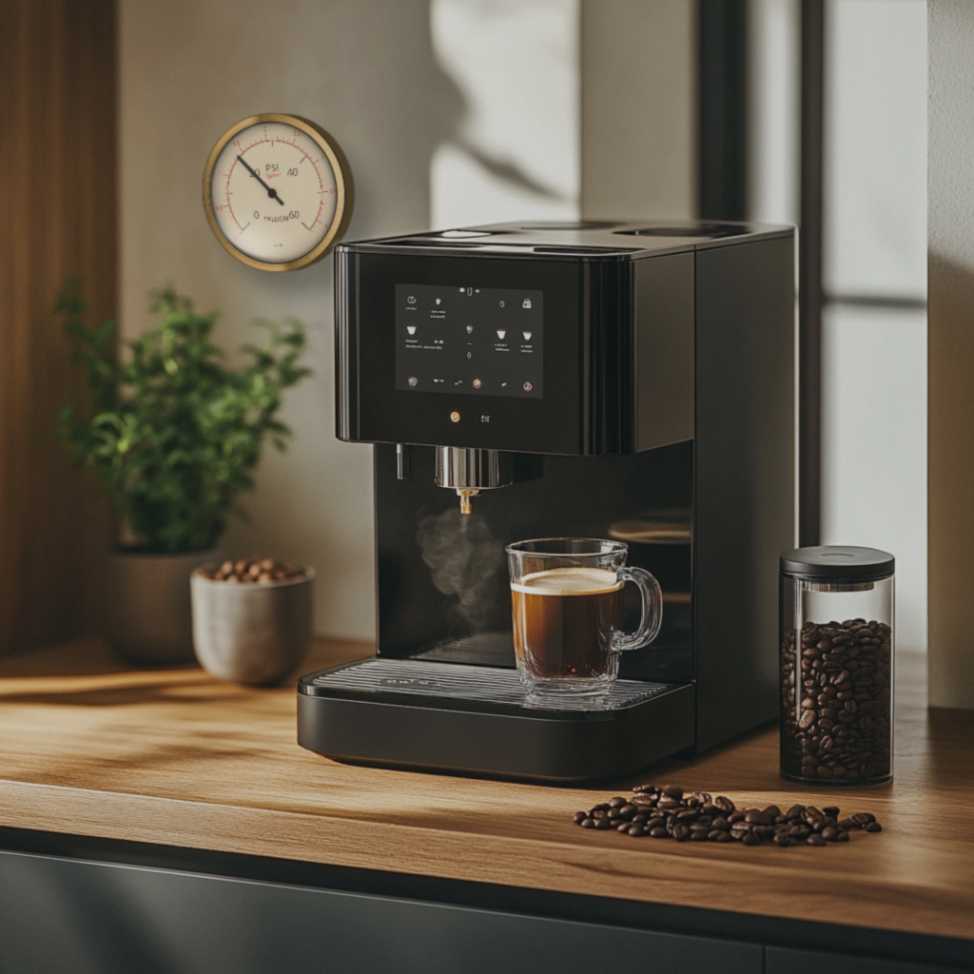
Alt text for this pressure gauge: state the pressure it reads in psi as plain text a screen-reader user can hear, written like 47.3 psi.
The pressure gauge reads 20 psi
